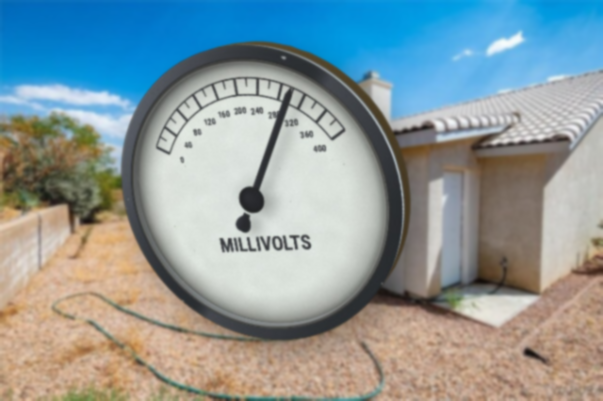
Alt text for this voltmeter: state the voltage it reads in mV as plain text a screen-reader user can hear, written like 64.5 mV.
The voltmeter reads 300 mV
